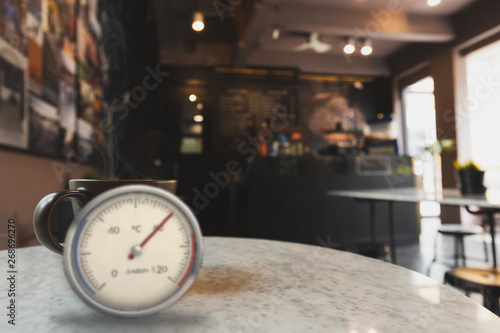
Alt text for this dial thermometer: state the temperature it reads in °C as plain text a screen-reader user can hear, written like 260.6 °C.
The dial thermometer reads 80 °C
